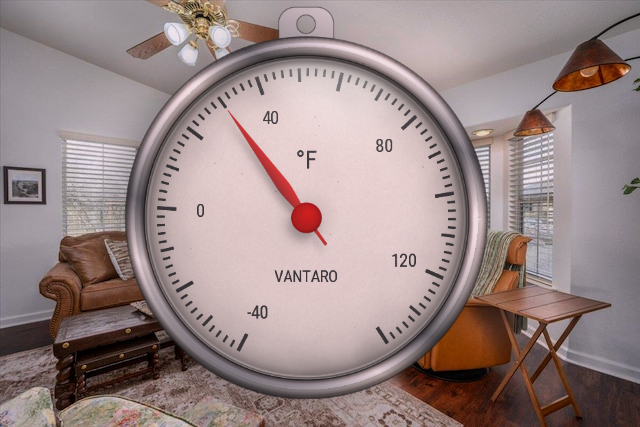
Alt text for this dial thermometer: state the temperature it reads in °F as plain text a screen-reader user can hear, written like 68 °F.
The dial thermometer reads 30 °F
